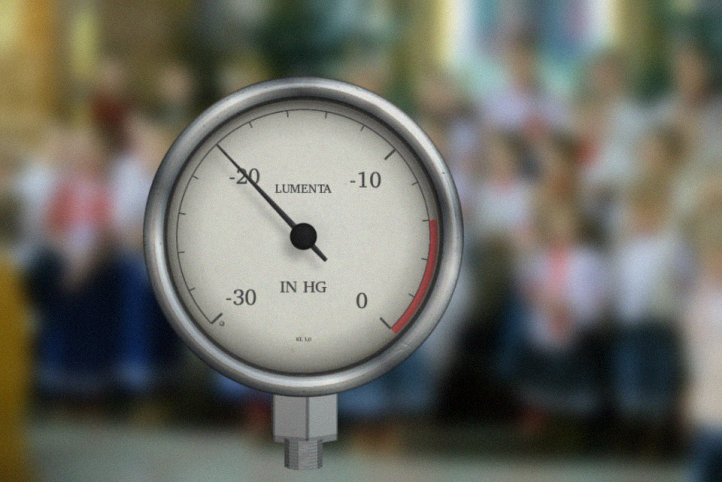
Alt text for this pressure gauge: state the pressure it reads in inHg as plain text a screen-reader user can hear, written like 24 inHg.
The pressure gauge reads -20 inHg
